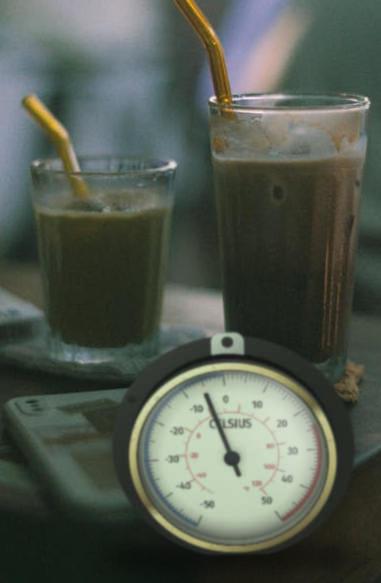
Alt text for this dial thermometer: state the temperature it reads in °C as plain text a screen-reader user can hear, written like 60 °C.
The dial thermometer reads -5 °C
